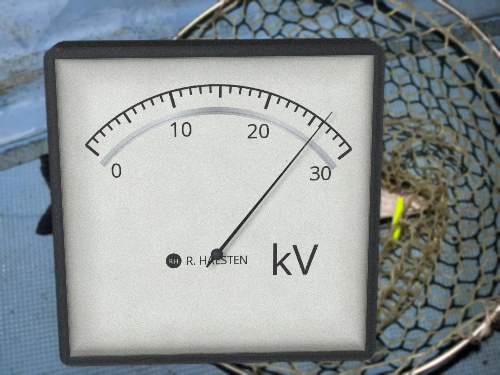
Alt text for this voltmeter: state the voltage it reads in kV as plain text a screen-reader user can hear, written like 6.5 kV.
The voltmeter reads 26 kV
